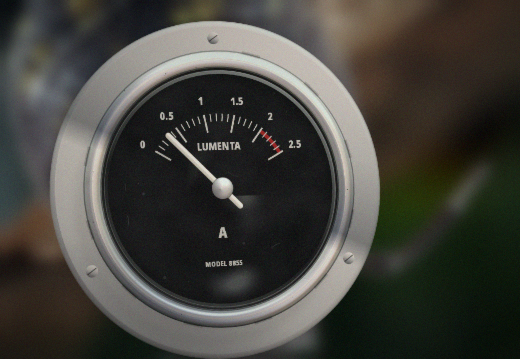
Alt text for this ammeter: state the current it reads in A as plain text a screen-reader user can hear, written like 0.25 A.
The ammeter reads 0.3 A
